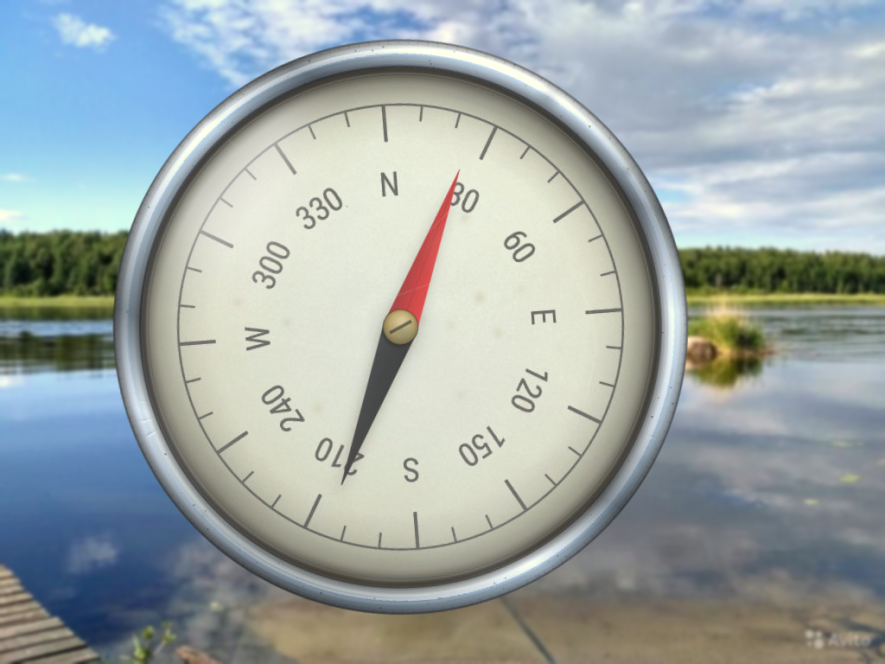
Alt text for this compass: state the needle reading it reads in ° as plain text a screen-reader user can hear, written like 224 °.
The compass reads 25 °
